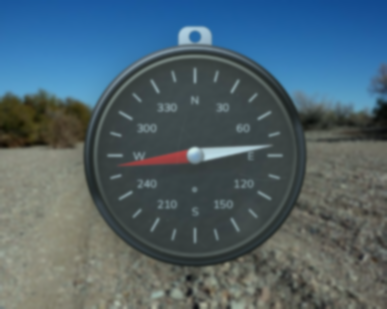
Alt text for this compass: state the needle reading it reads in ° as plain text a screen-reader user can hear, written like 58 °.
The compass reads 262.5 °
